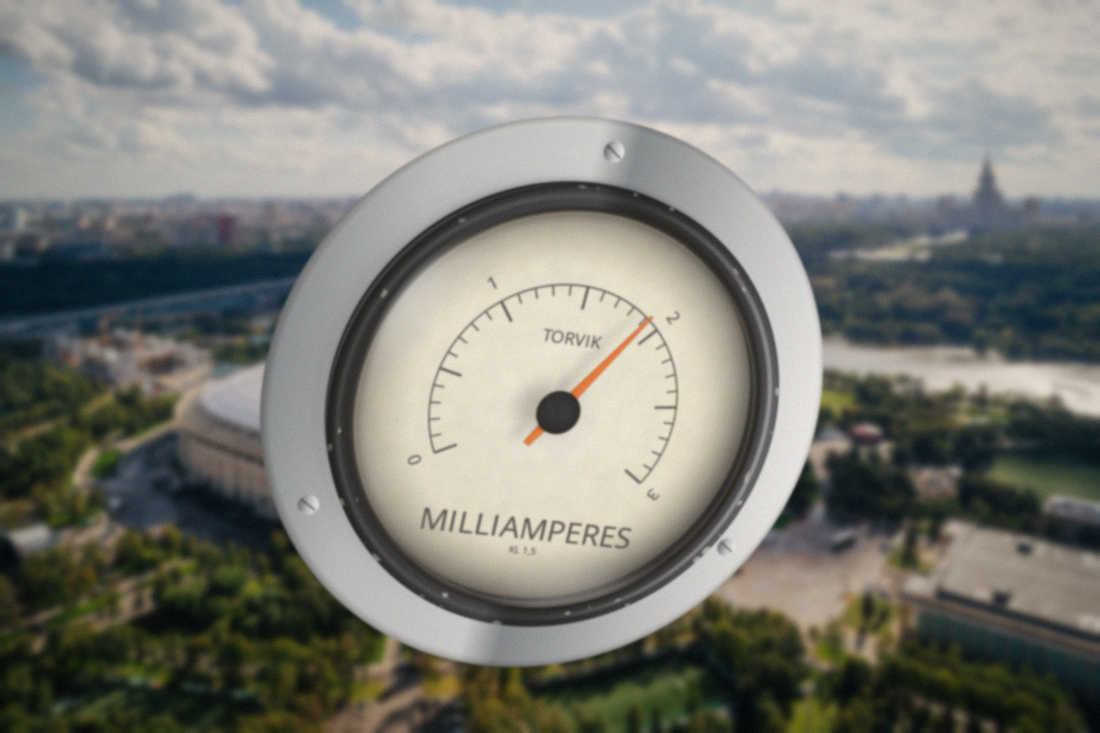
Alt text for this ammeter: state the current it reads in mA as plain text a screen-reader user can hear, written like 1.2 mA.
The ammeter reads 1.9 mA
